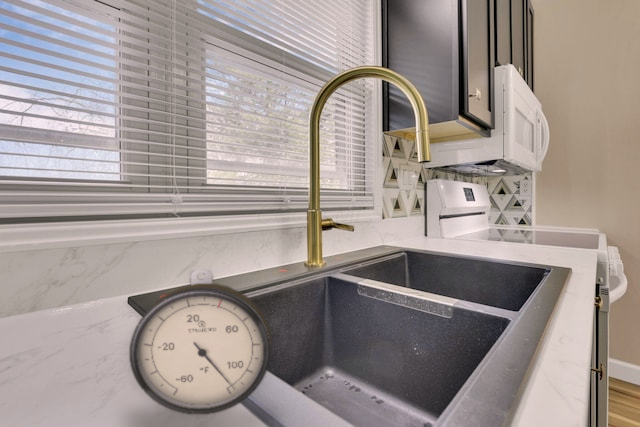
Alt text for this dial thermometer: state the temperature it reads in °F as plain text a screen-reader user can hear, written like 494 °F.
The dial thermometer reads 115 °F
